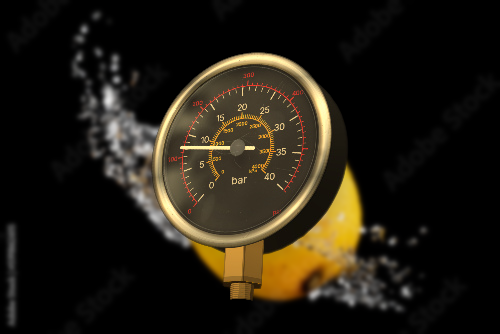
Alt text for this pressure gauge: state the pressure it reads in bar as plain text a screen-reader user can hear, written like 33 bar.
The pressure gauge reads 8 bar
